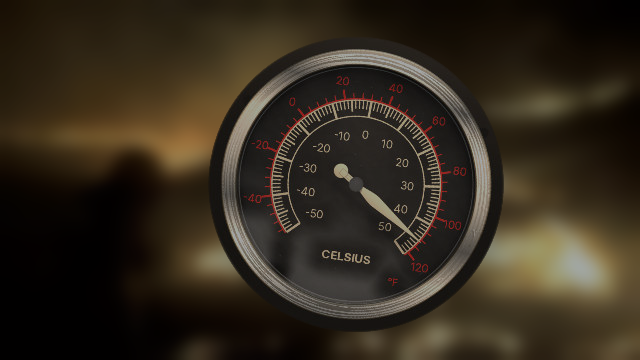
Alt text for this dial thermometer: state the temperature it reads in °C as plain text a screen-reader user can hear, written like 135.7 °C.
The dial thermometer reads 45 °C
